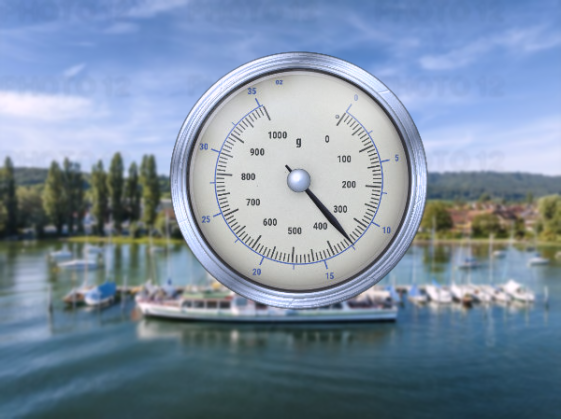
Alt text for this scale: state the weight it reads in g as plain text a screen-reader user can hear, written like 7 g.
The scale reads 350 g
